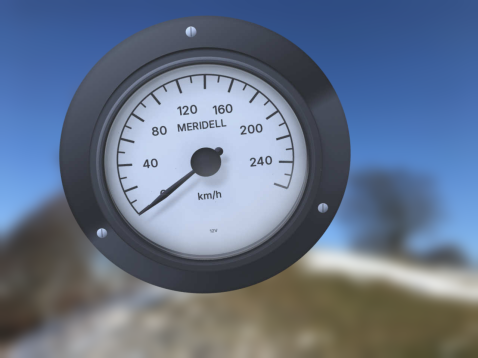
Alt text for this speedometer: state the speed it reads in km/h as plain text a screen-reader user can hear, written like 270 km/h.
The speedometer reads 0 km/h
